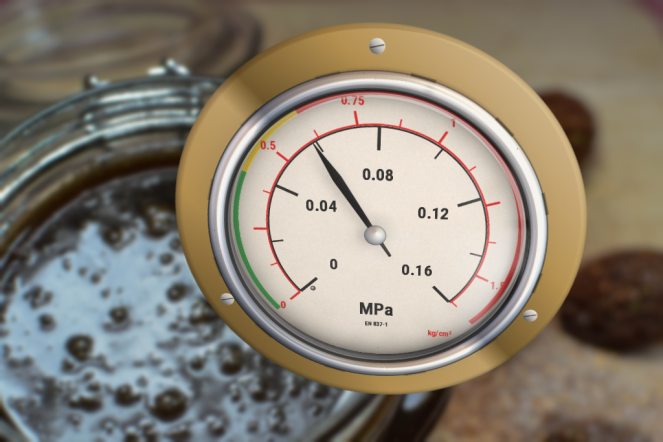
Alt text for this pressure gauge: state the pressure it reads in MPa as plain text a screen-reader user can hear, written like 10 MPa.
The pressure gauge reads 0.06 MPa
